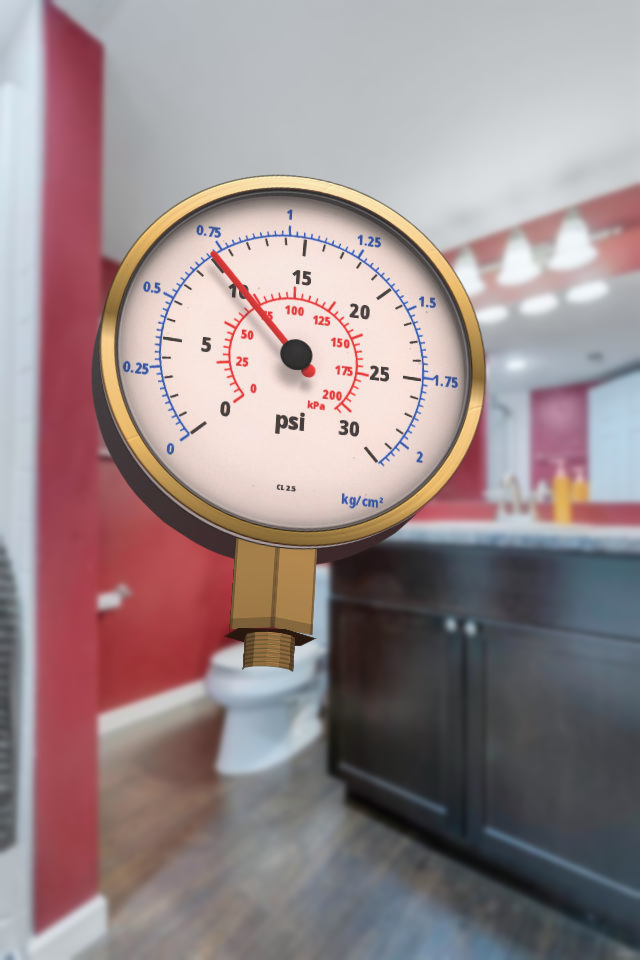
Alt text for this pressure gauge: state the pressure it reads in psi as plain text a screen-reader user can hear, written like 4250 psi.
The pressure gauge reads 10 psi
